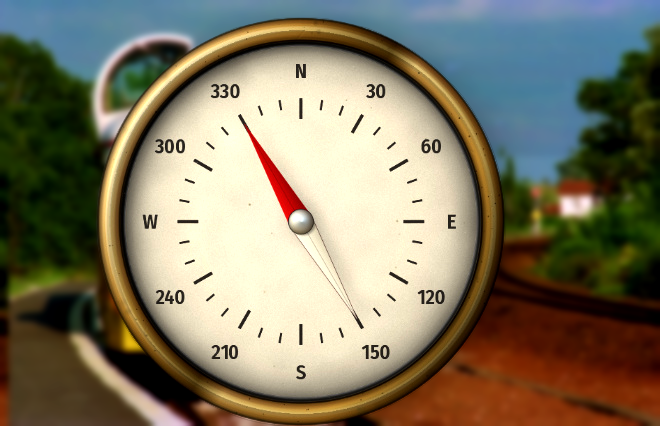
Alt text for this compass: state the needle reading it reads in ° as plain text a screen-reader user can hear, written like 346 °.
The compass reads 330 °
